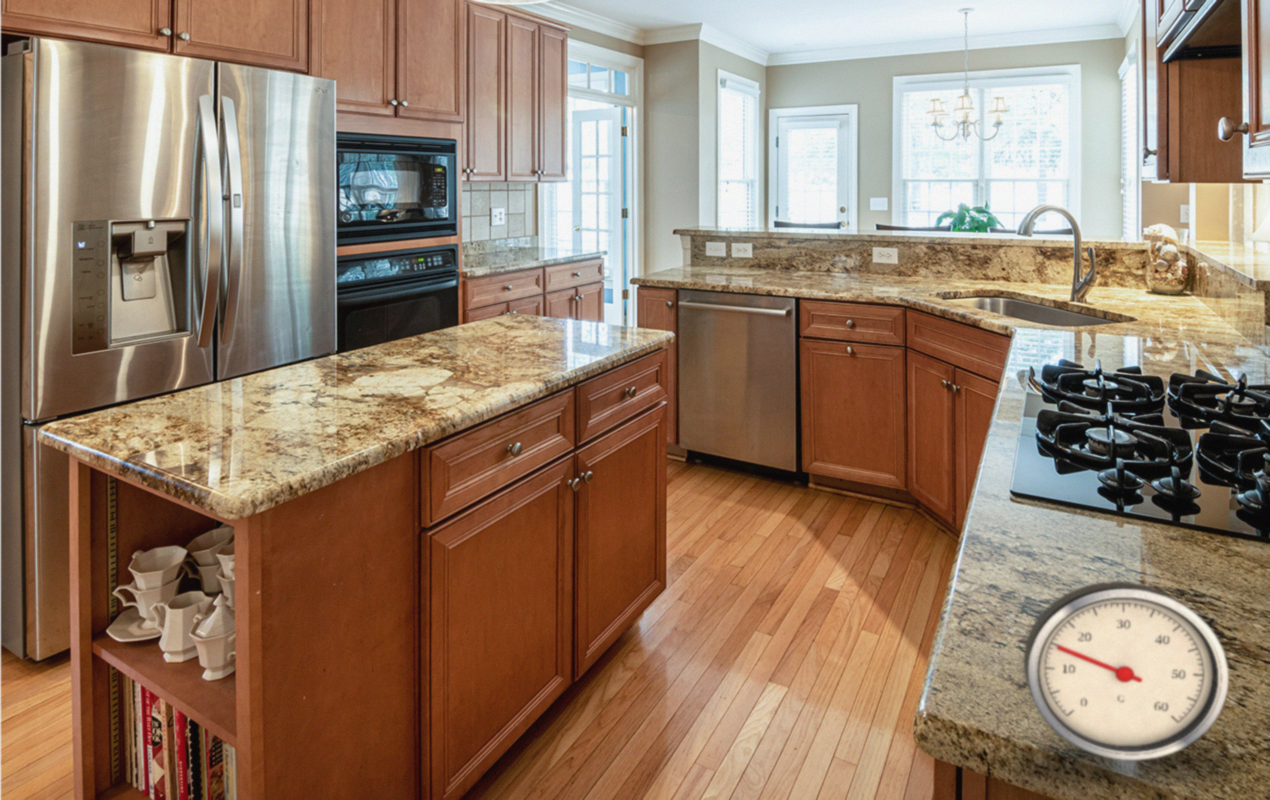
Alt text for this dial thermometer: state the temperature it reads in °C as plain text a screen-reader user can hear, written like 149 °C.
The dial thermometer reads 15 °C
